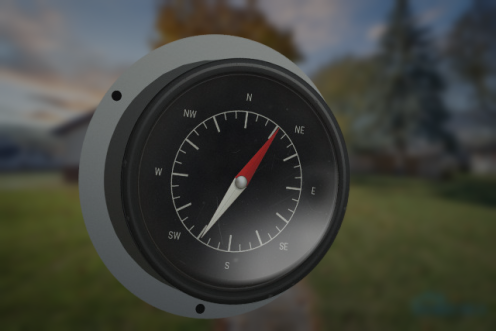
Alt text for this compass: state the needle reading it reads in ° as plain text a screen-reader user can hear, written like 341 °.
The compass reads 30 °
